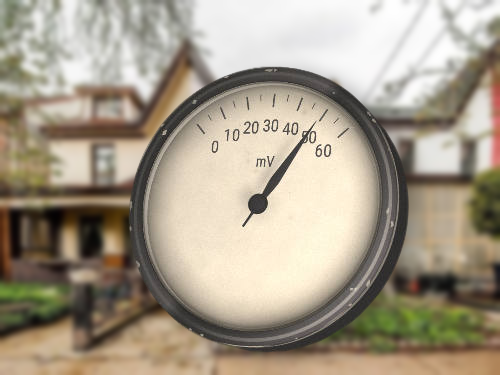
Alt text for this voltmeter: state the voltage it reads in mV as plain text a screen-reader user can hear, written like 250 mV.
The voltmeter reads 50 mV
